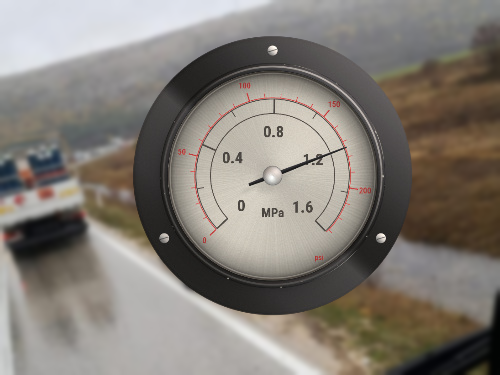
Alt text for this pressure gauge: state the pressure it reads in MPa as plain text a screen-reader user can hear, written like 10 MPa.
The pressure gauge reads 1.2 MPa
